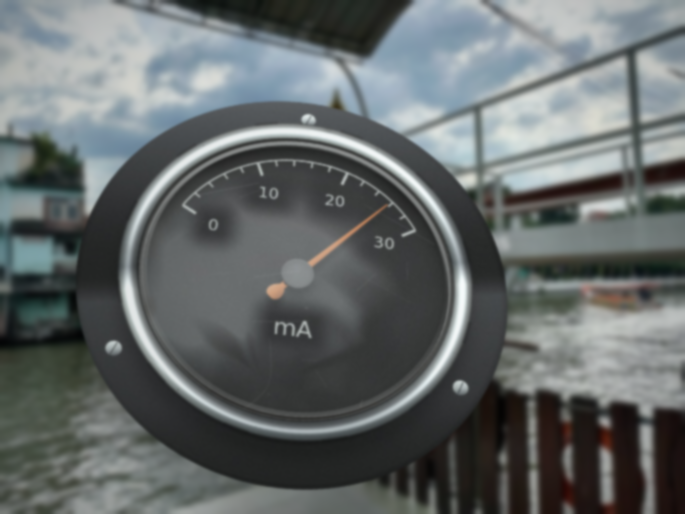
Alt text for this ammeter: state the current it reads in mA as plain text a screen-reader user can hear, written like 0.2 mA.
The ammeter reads 26 mA
